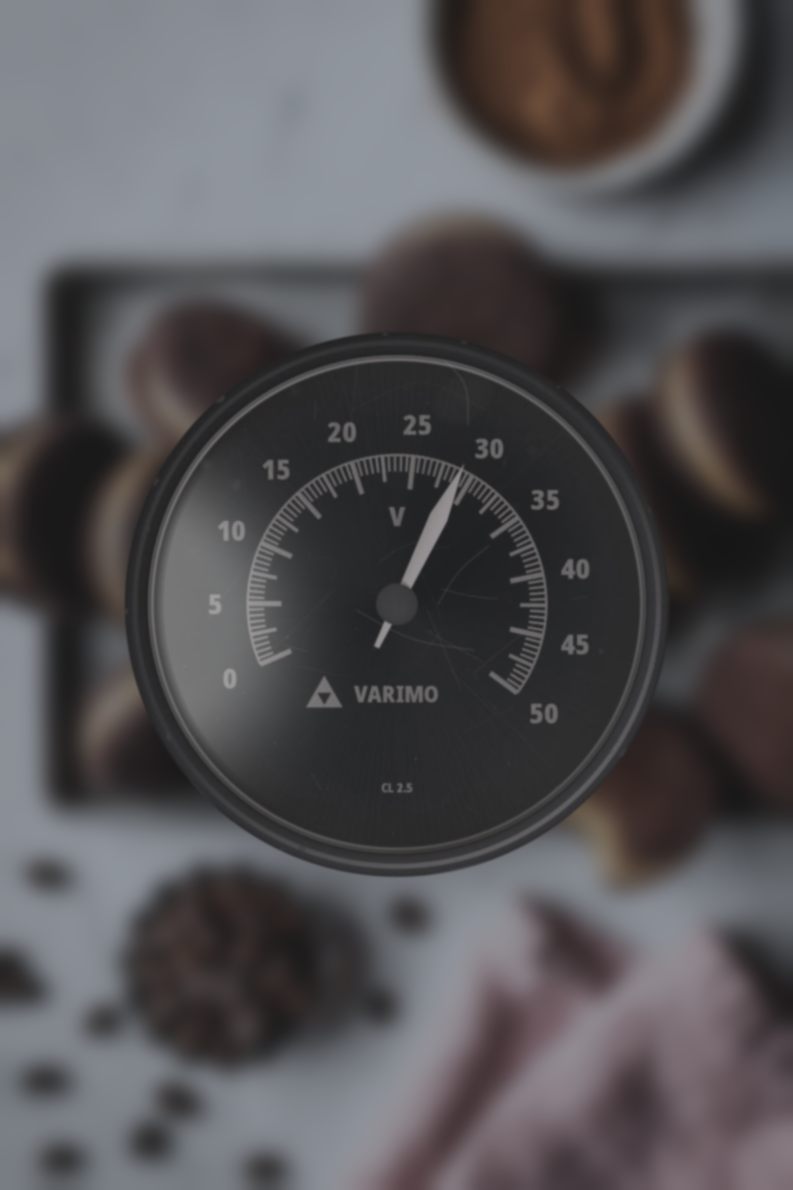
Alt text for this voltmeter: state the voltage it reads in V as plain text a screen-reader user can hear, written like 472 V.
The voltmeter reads 29 V
